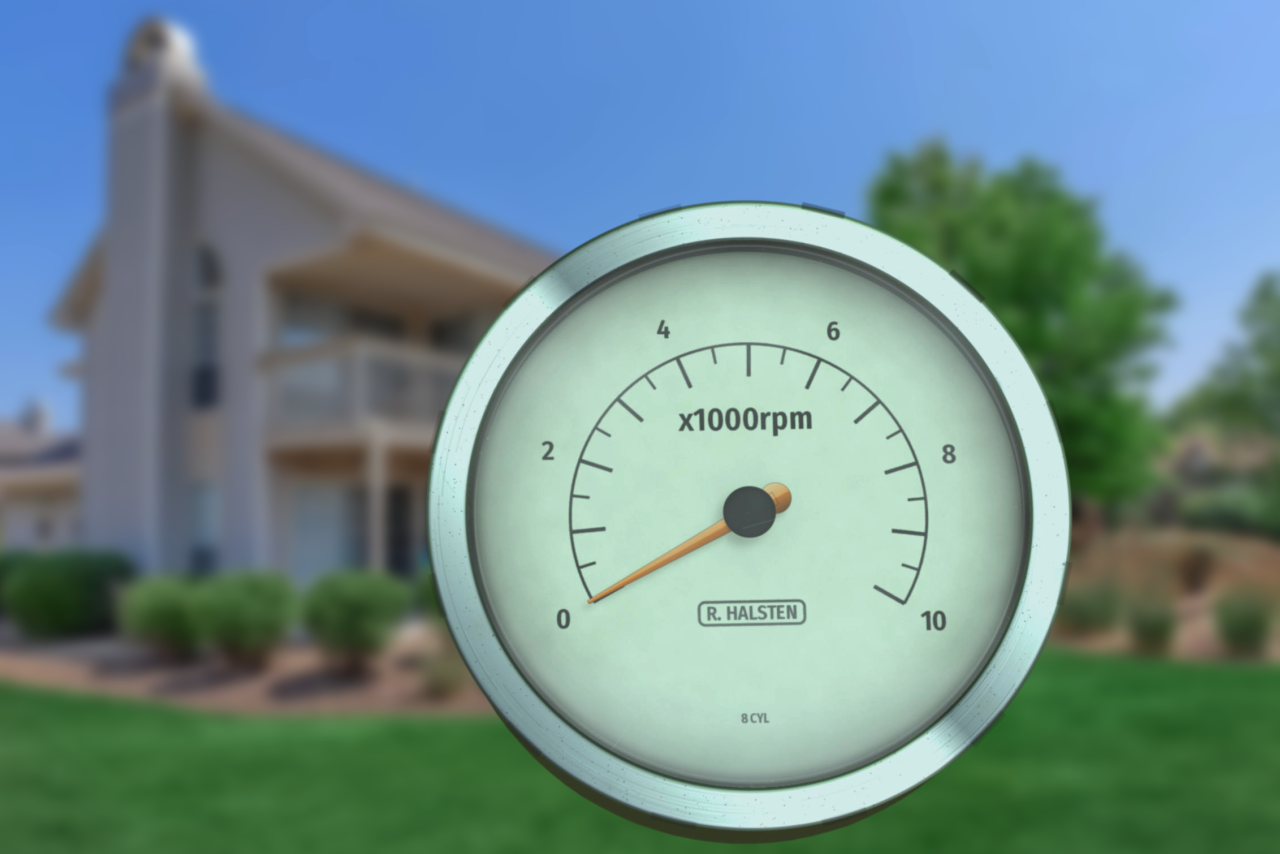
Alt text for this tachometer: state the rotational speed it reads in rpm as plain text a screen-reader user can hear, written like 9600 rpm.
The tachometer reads 0 rpm
